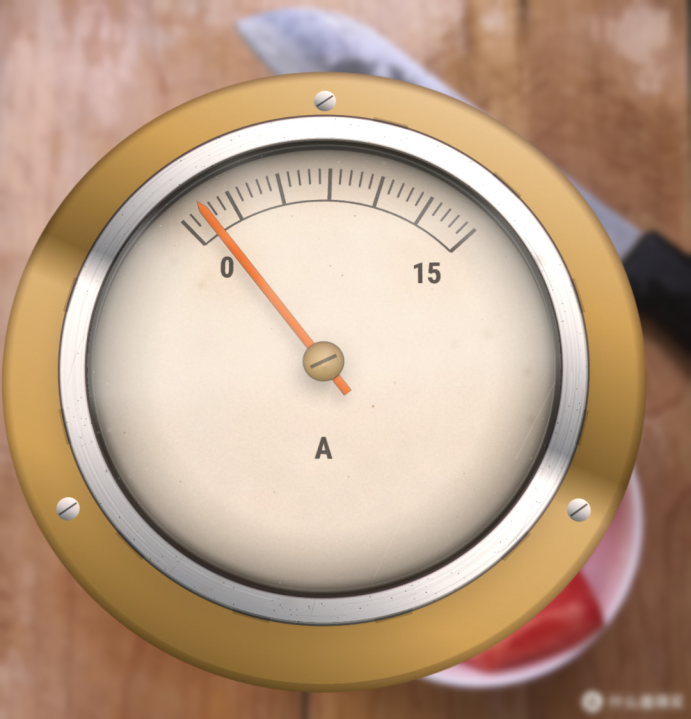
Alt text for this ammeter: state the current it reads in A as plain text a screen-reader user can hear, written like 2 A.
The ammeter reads 1 A
